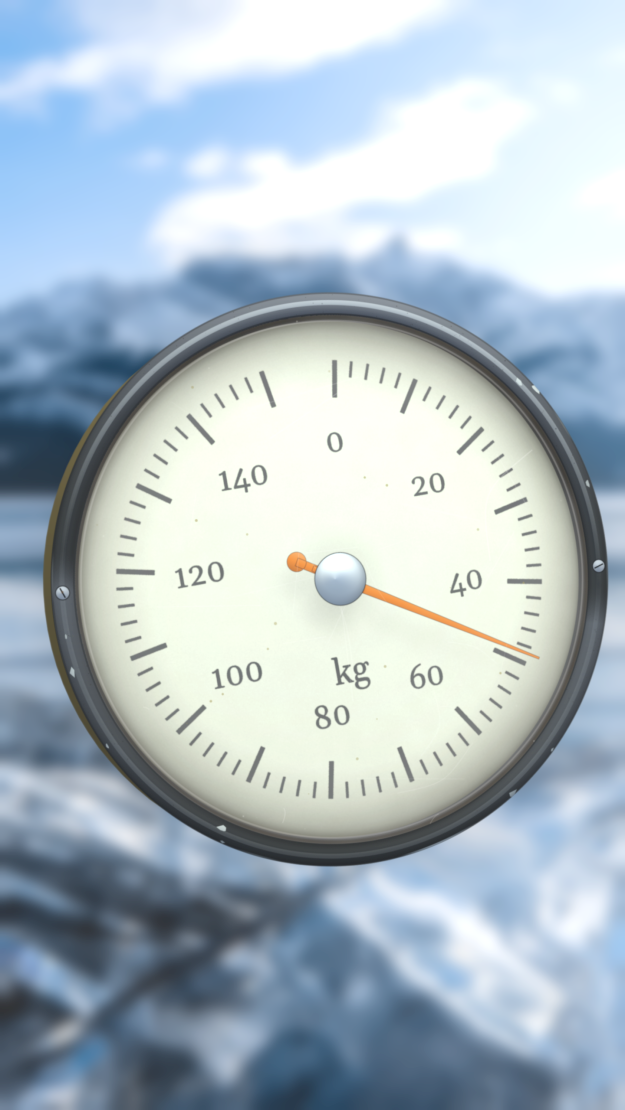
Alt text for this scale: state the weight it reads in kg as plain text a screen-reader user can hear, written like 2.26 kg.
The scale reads 49 kg
